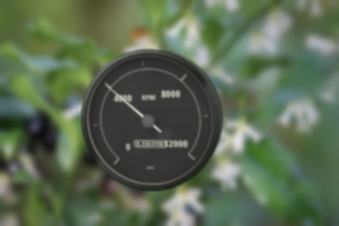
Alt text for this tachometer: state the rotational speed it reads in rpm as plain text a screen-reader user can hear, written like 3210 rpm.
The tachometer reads 4000 rpm
